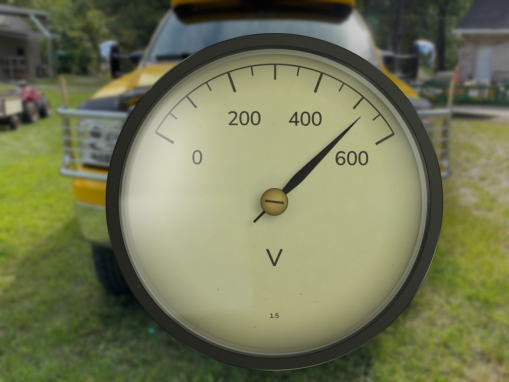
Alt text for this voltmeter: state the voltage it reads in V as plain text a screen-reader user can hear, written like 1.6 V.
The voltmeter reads 525 V
